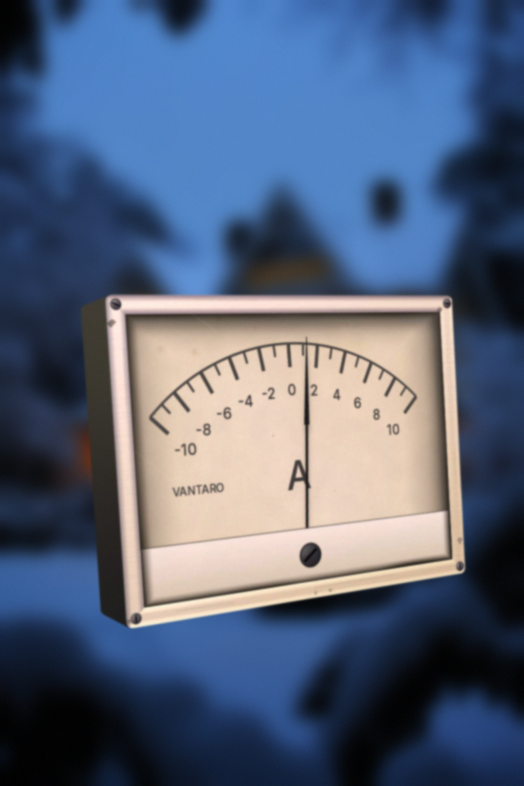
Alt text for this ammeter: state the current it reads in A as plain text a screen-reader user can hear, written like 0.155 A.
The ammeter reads 1 A
